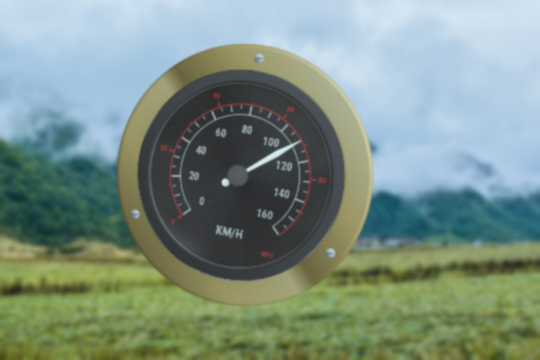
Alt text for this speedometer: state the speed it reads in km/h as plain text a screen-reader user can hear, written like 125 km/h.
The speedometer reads 110 km/h
